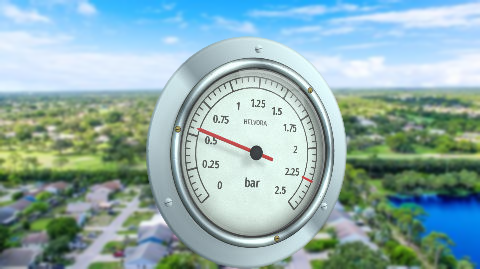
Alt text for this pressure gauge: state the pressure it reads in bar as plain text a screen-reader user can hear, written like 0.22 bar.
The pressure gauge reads 0.55 bar
